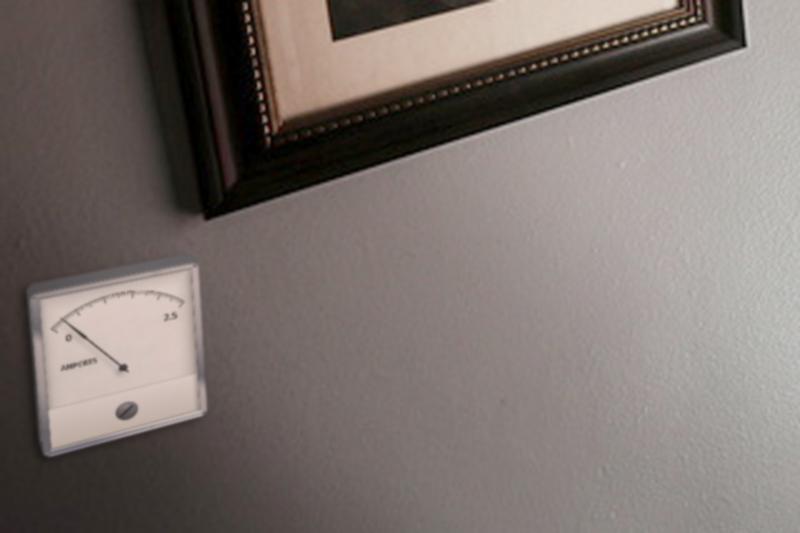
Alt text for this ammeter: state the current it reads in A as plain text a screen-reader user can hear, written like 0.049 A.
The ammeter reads 0.25 A
